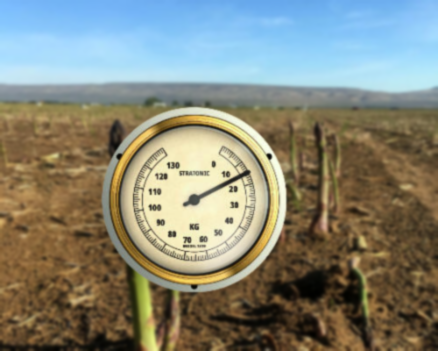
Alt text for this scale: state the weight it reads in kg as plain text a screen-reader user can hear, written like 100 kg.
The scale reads 15 kg
